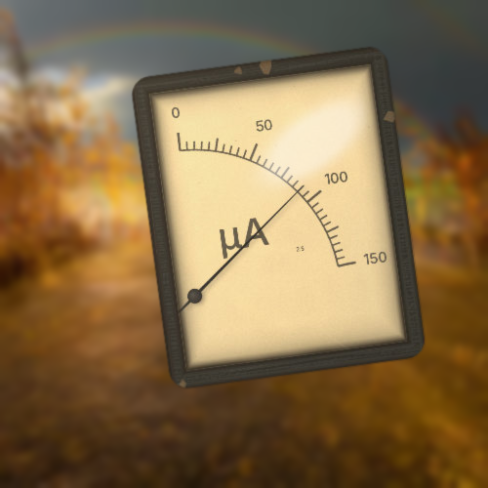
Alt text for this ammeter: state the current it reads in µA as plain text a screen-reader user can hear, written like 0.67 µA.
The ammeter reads 90 µA
